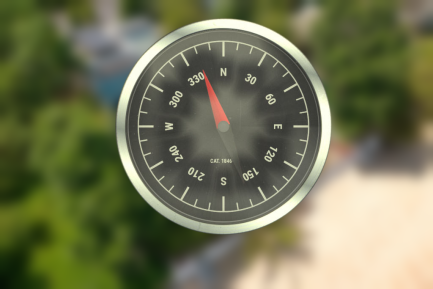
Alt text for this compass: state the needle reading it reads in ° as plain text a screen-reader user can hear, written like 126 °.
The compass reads 340 °
